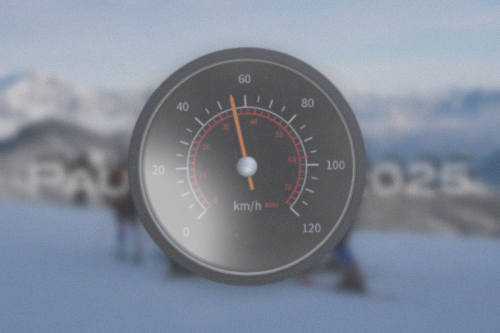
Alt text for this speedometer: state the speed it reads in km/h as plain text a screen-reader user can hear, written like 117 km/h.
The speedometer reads 55 km/h
